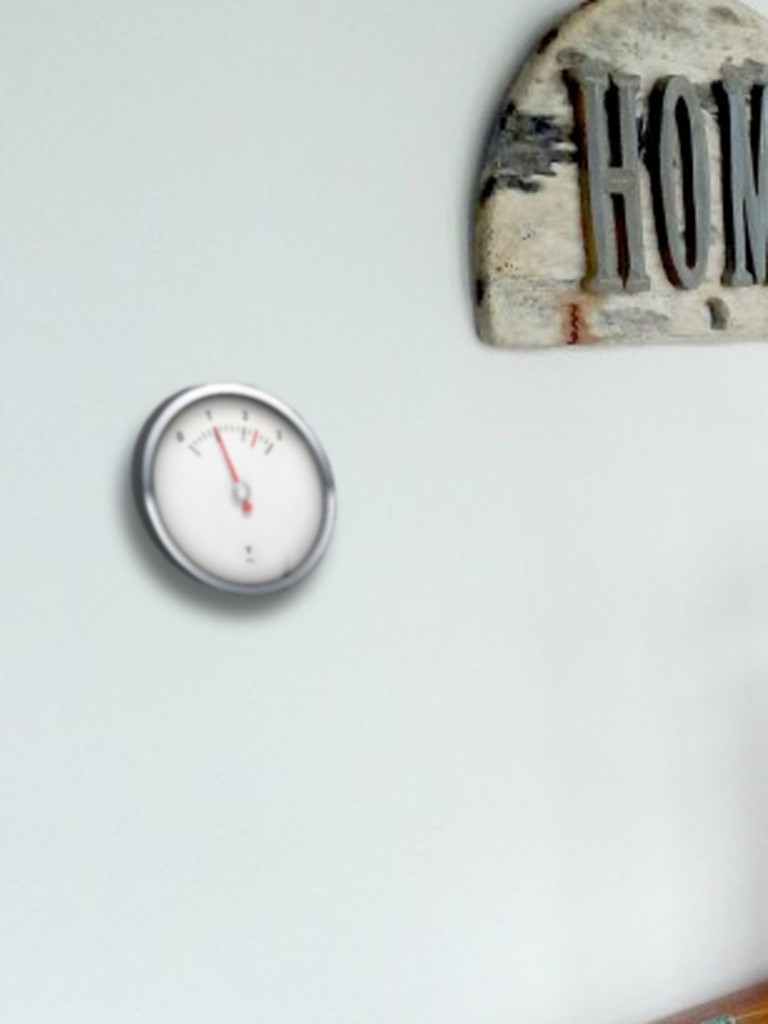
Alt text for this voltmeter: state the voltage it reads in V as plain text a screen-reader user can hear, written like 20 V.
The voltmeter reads 1 V
